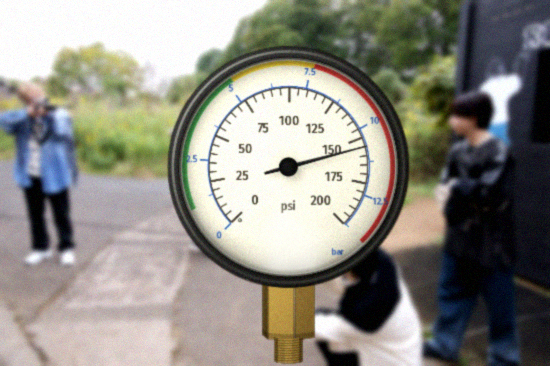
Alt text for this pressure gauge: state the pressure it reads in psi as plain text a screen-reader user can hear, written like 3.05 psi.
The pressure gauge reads 155 psi
